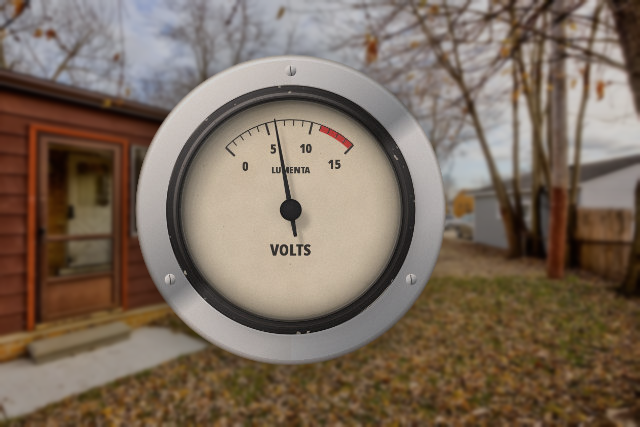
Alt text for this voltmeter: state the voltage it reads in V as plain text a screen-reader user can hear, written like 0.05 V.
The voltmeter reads 6 V
